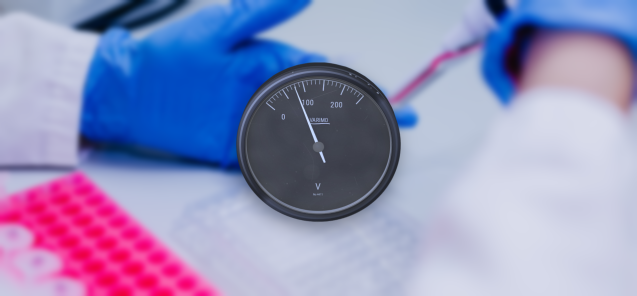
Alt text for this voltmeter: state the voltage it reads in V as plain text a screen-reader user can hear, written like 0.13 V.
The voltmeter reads 80 V
